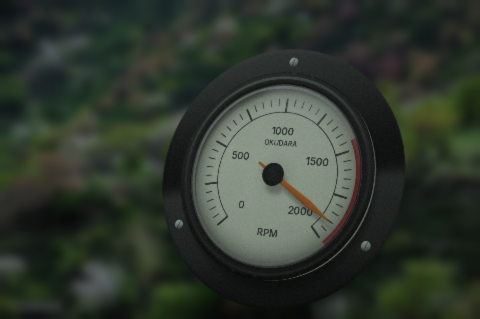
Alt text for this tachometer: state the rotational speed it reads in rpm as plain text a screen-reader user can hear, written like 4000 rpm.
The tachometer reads 1900 rpm
